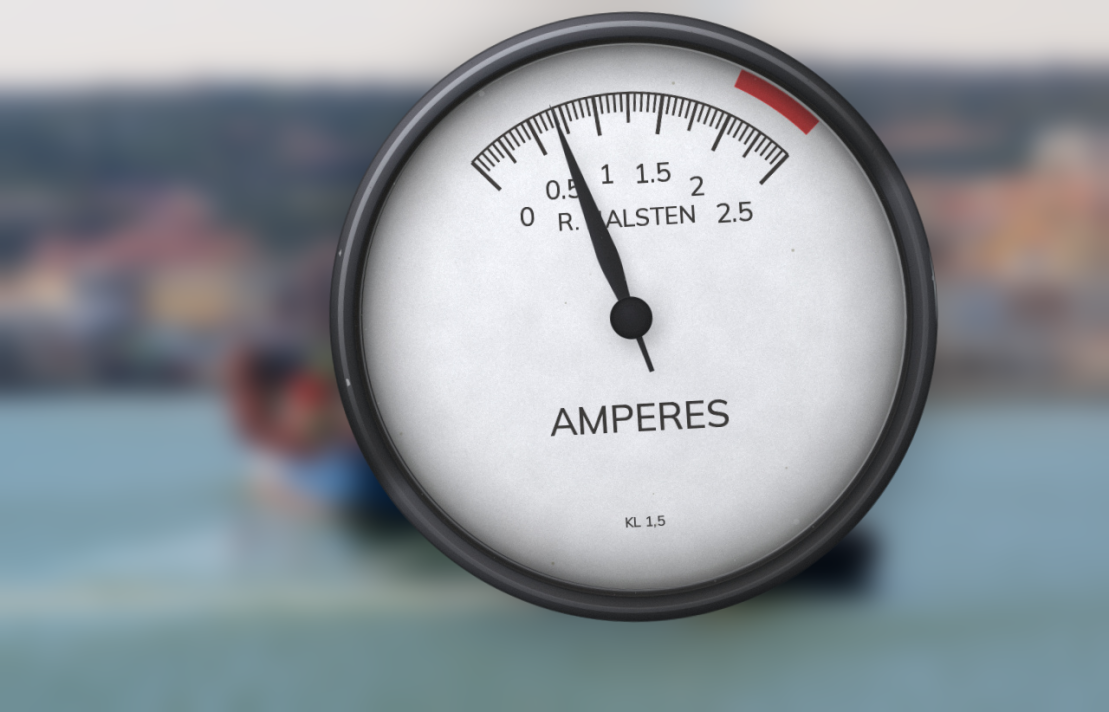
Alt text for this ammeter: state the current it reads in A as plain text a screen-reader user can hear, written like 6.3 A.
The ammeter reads 0.7 A
